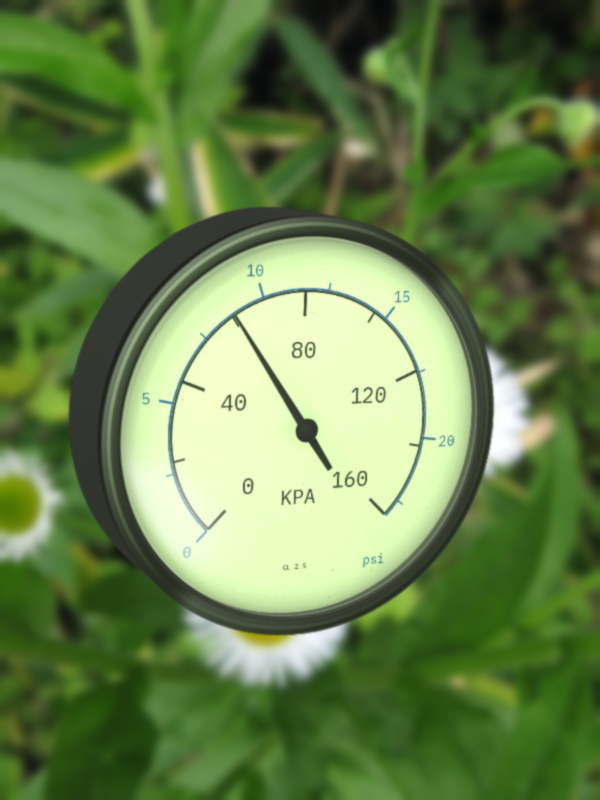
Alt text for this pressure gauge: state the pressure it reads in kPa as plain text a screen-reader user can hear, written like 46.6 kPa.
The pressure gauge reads 60 kPa
